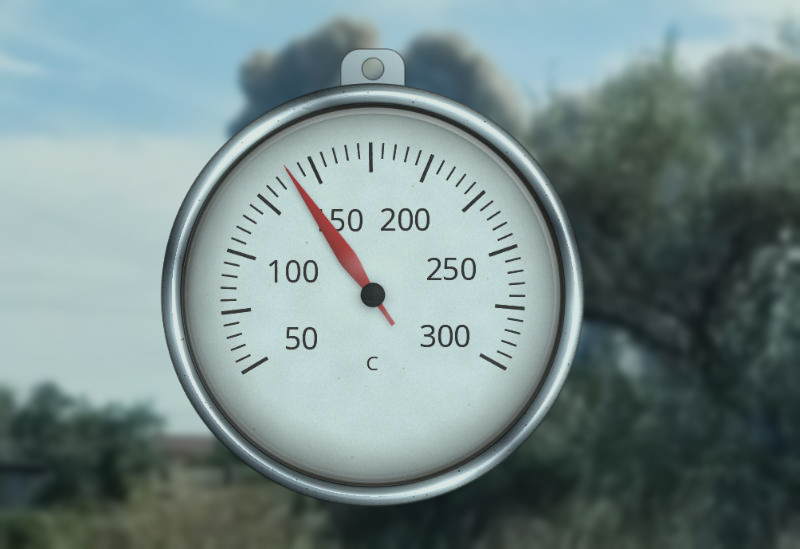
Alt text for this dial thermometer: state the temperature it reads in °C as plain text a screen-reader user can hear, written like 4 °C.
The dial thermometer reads 140 °C
